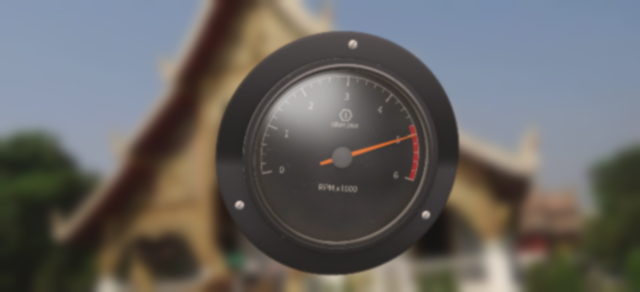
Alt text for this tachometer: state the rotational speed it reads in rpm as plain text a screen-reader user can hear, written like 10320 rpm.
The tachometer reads 5000 rpm
